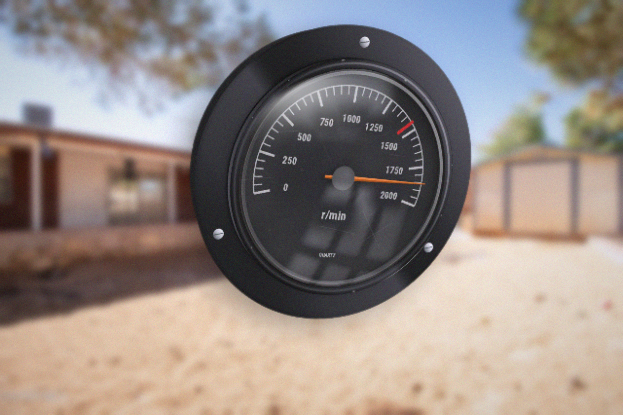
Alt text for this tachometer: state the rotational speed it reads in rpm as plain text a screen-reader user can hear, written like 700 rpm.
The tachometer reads 1850 rpm
